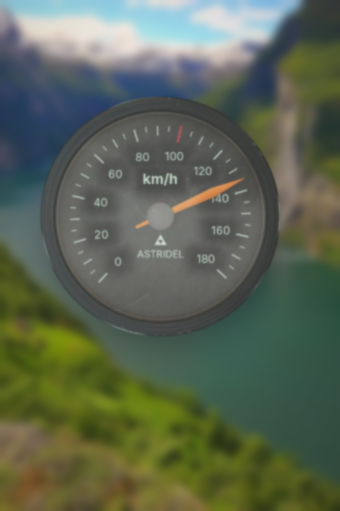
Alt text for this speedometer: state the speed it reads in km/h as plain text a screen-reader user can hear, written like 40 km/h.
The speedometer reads 135 km/h
